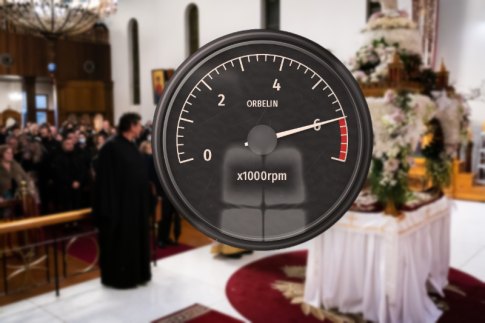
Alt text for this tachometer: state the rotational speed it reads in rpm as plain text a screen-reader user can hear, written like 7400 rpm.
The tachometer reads 6000 rpm
